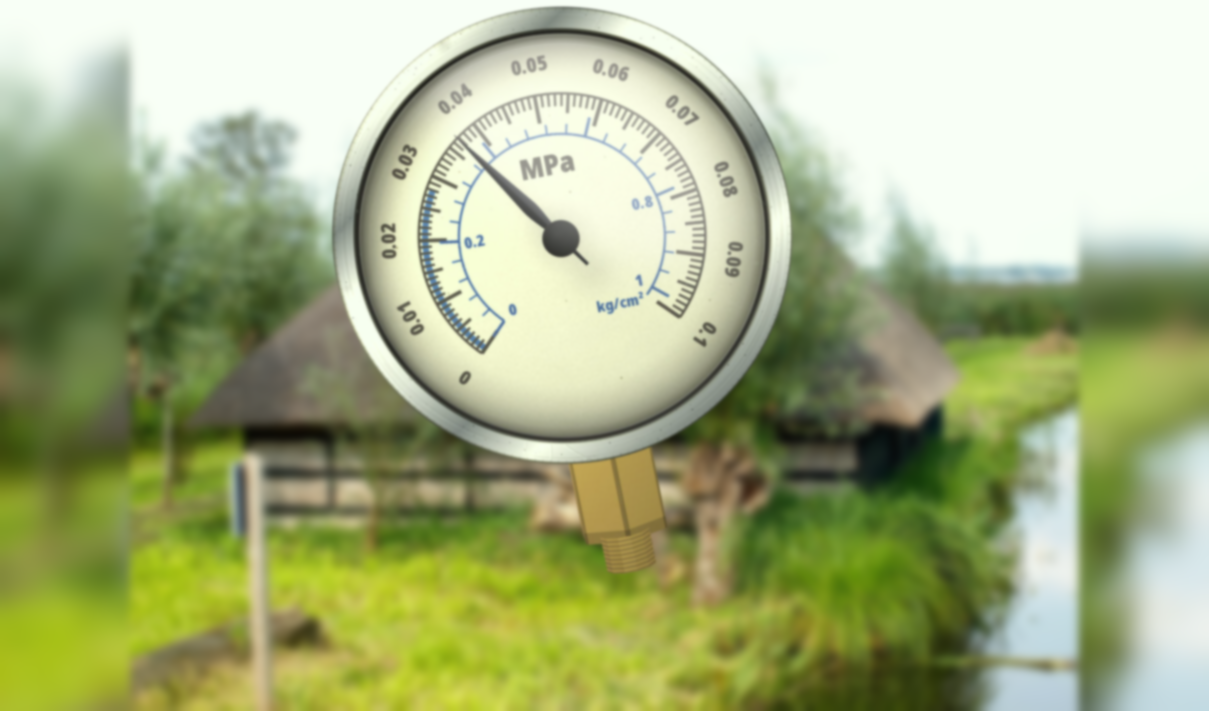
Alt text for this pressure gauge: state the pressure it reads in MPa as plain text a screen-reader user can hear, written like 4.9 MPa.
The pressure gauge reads 0.037 MPa
